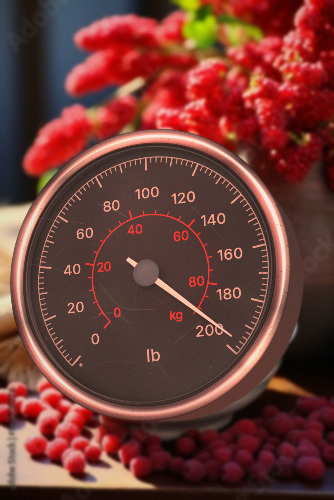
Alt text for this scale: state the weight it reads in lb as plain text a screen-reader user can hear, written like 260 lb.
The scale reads 196 lb
